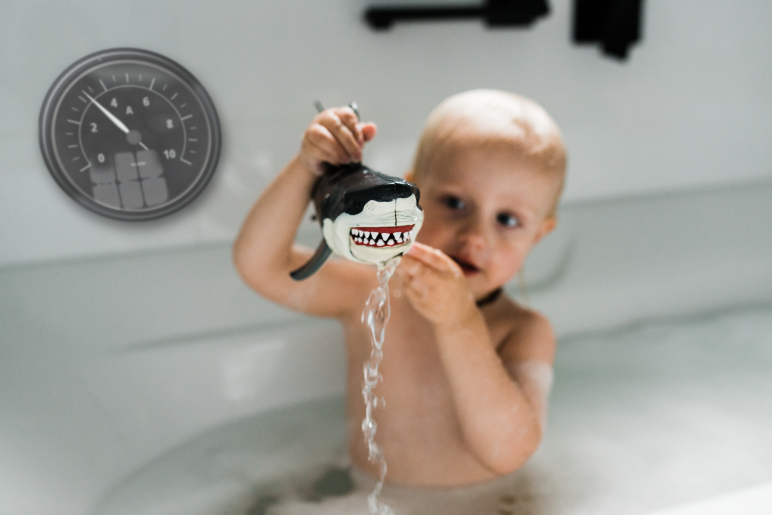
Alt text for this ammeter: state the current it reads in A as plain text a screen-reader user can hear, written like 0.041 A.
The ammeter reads 3.25 A
